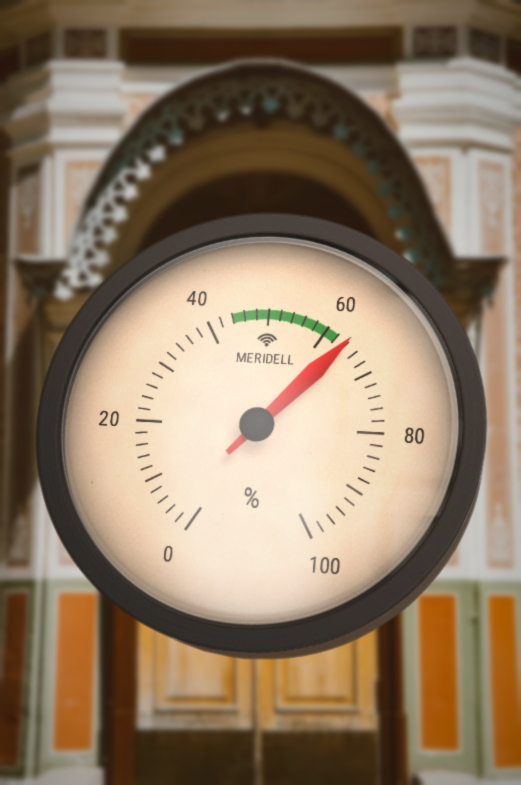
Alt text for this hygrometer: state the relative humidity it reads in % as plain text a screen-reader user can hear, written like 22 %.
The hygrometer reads 64 %
